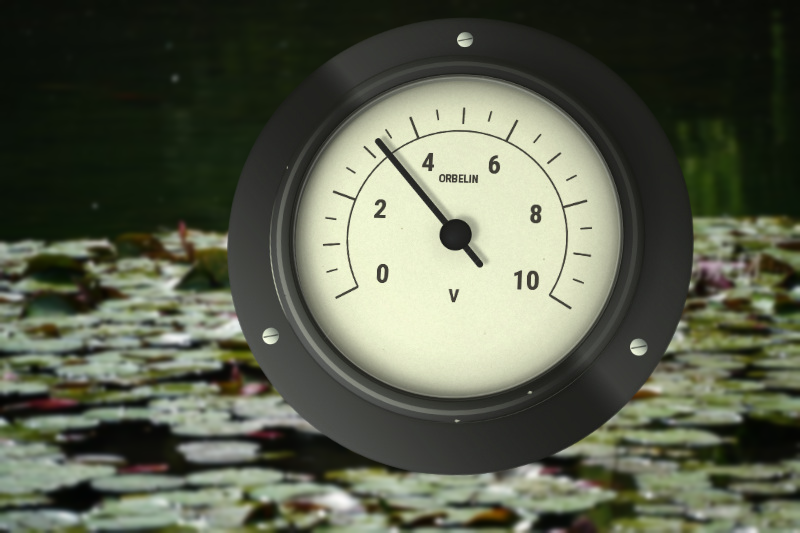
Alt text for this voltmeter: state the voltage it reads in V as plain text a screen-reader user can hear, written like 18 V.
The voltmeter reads 3.25 V
